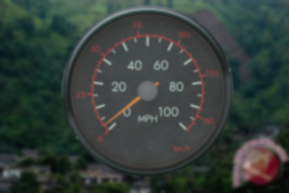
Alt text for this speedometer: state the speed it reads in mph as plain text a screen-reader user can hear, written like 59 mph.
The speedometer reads 2.5 mph
